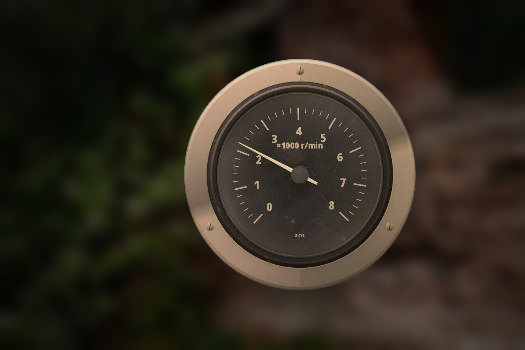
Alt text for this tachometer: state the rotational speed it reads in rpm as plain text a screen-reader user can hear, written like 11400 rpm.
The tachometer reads 2200 rpm
